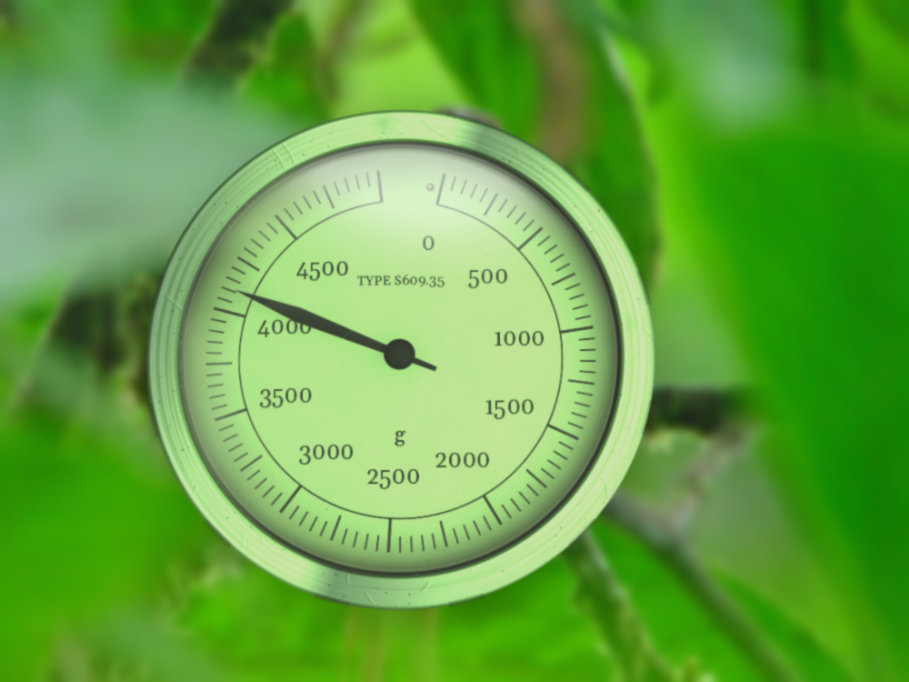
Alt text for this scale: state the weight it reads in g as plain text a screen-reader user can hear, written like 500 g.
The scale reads 4100 g
